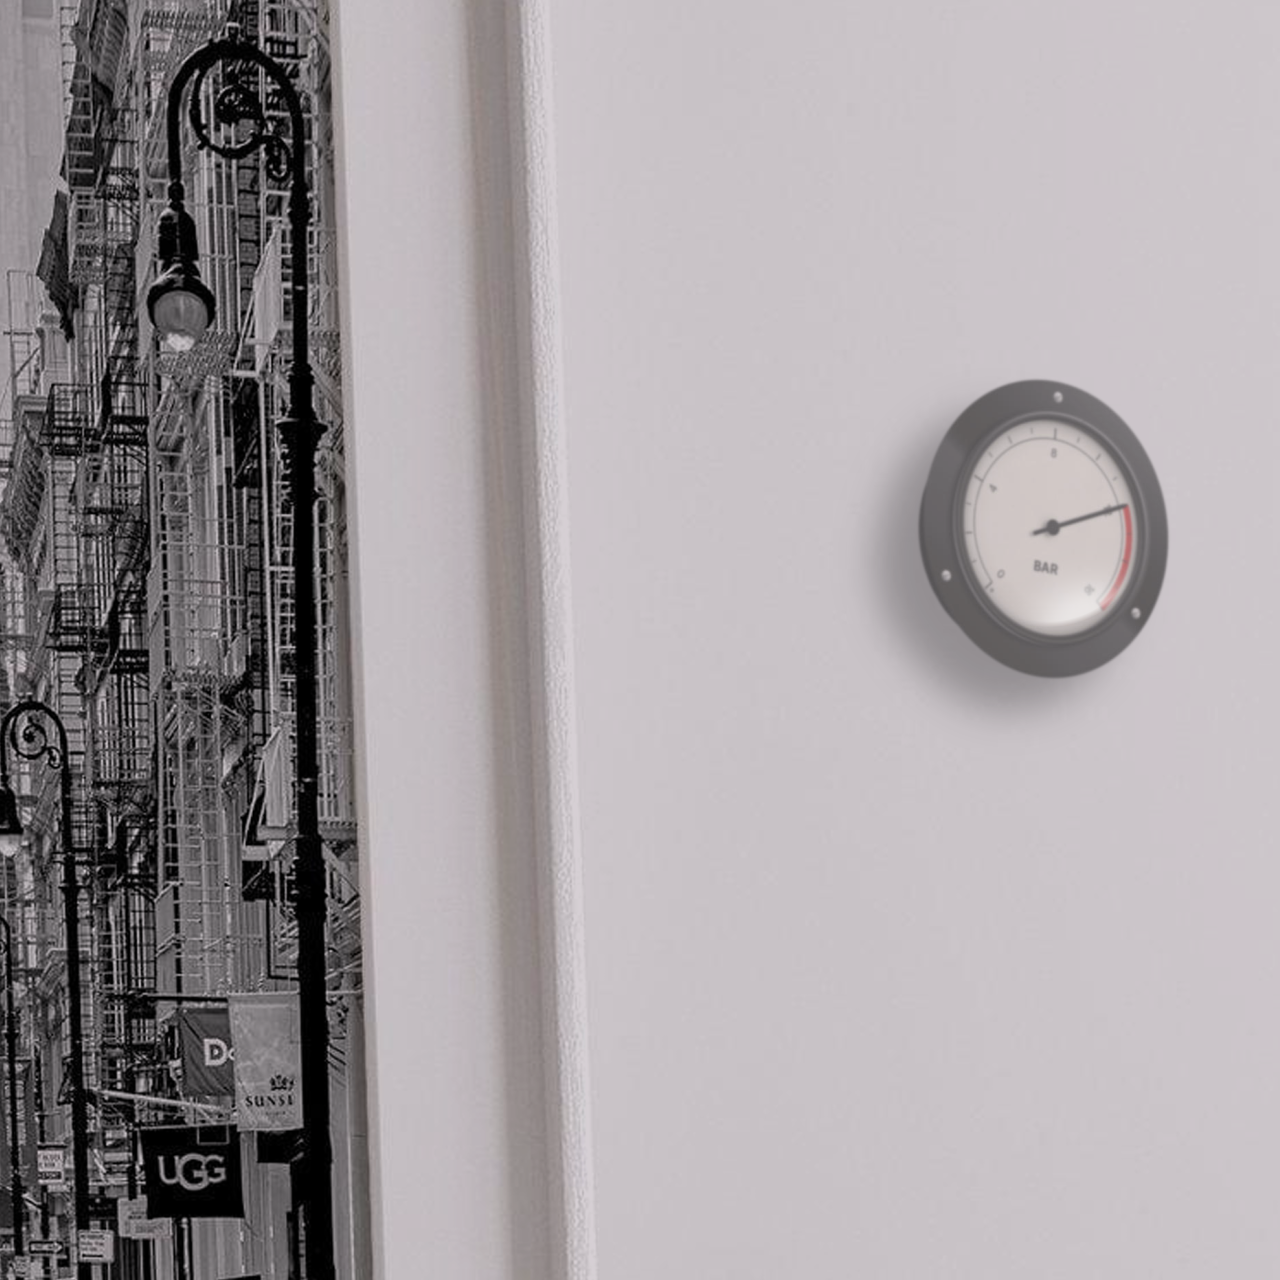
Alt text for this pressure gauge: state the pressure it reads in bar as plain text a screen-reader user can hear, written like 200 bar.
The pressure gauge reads 12 bar
